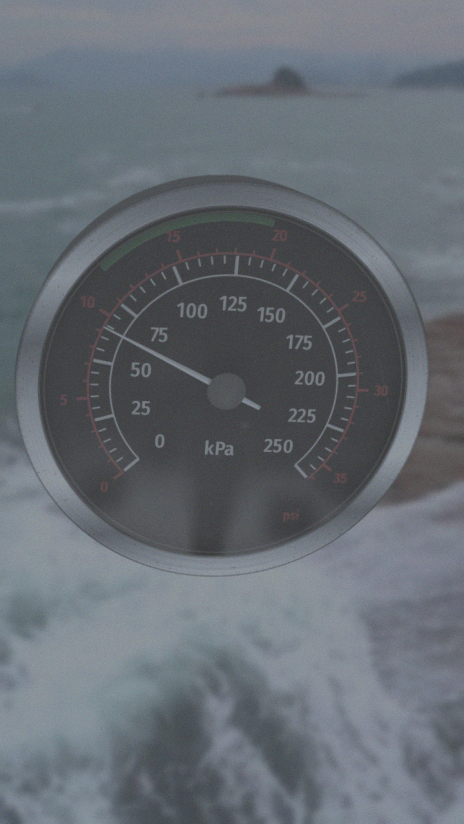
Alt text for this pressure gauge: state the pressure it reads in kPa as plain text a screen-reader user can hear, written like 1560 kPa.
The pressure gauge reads 65 kPa
